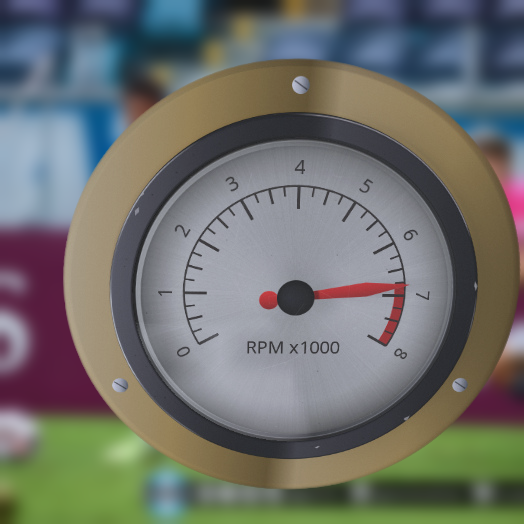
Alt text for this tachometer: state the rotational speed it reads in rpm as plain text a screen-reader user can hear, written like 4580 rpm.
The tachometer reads 6750 rpm
